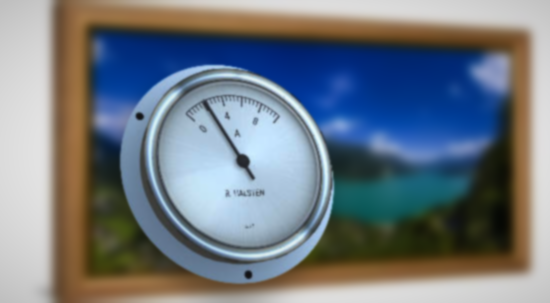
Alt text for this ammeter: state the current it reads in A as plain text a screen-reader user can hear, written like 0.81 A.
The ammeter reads 2 A
